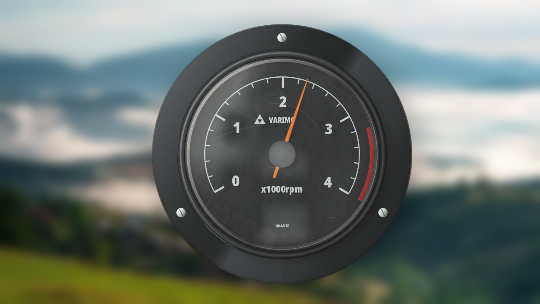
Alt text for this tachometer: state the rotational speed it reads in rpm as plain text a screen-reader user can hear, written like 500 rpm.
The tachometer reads 2300 rpm
